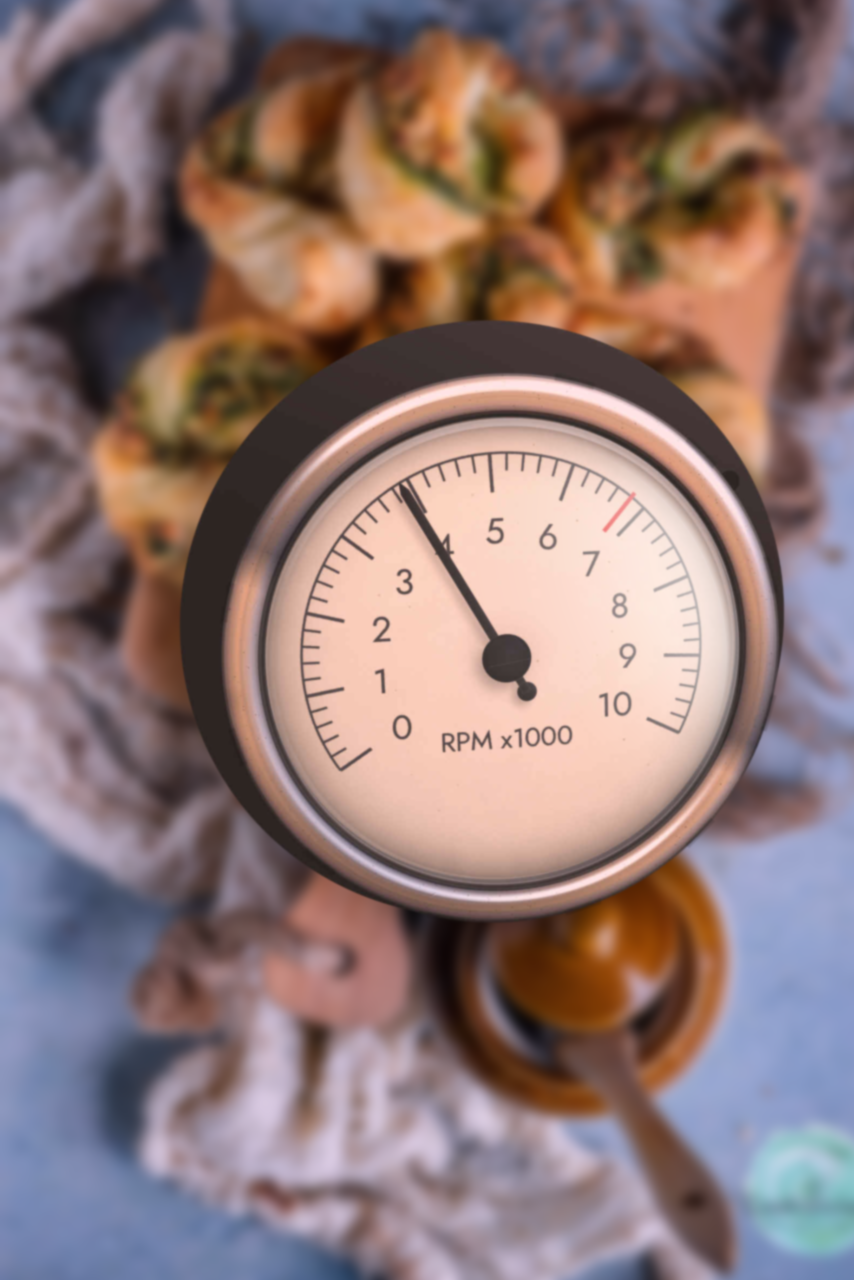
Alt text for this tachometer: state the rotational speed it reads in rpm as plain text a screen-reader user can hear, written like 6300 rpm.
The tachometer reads 3900 rpm
